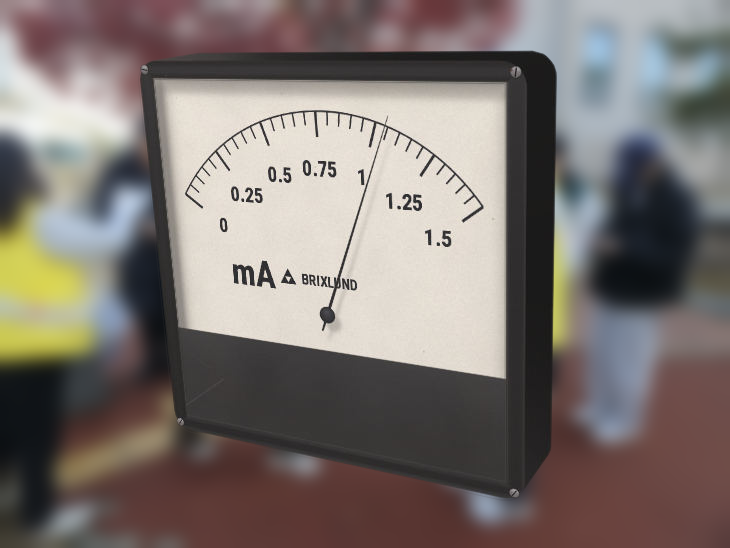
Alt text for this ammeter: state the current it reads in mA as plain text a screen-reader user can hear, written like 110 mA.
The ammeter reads 1.05 mA
